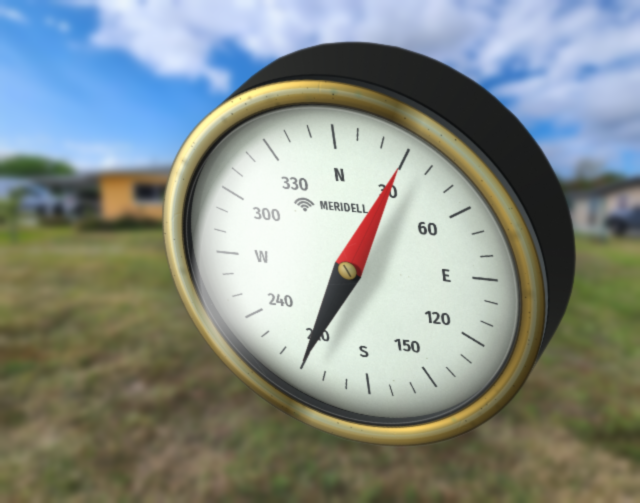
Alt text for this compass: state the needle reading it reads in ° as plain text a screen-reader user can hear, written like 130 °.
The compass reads 30 °
